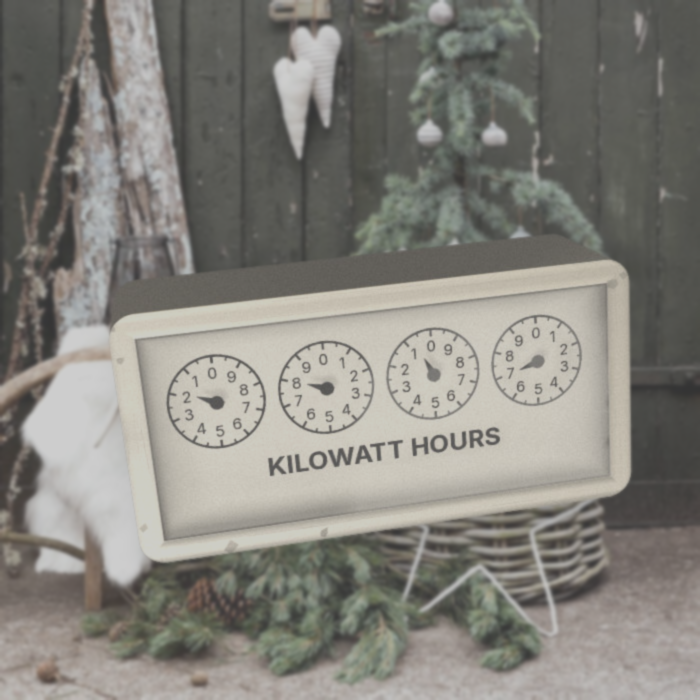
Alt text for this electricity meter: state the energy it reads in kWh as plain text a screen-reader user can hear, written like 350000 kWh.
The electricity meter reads 1807 kWh
